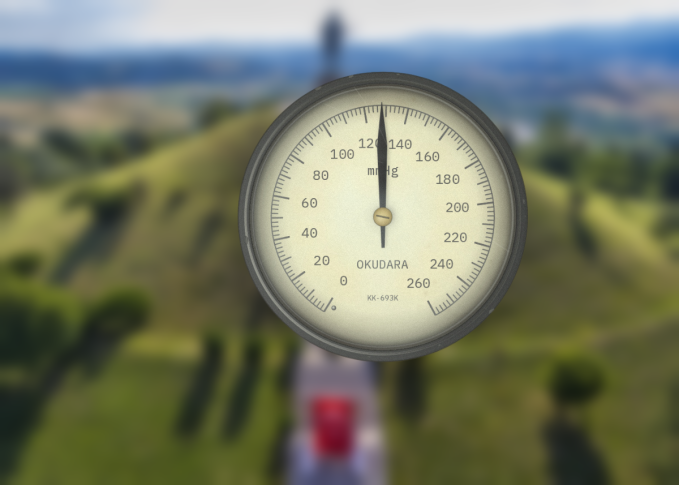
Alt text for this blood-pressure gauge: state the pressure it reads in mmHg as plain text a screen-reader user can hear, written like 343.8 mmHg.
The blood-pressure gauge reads 128 mmHg
